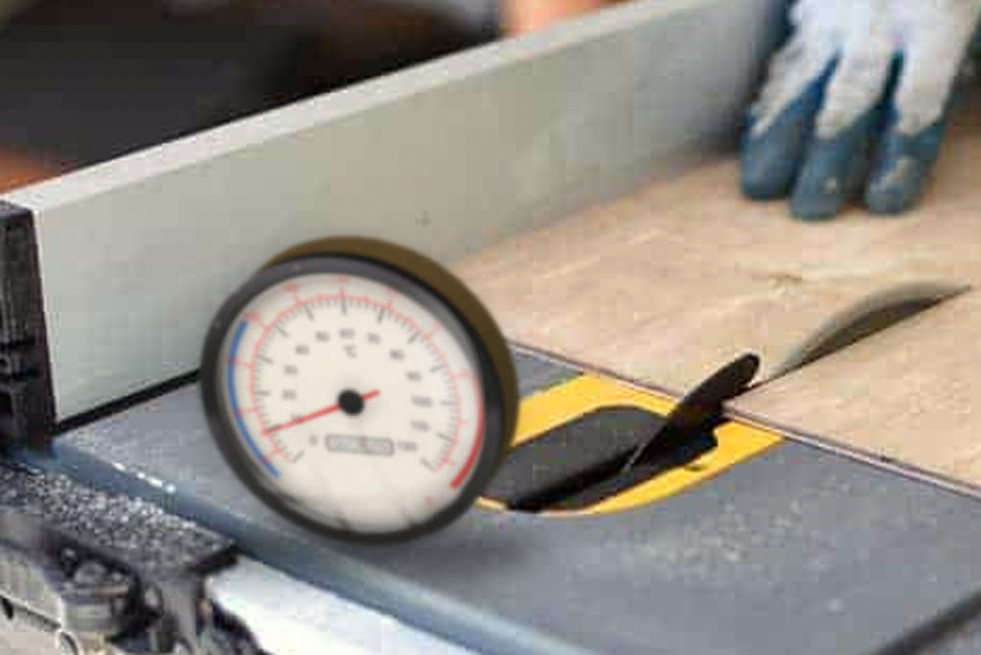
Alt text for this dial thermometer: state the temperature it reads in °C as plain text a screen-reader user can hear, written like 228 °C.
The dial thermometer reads 10 °C
